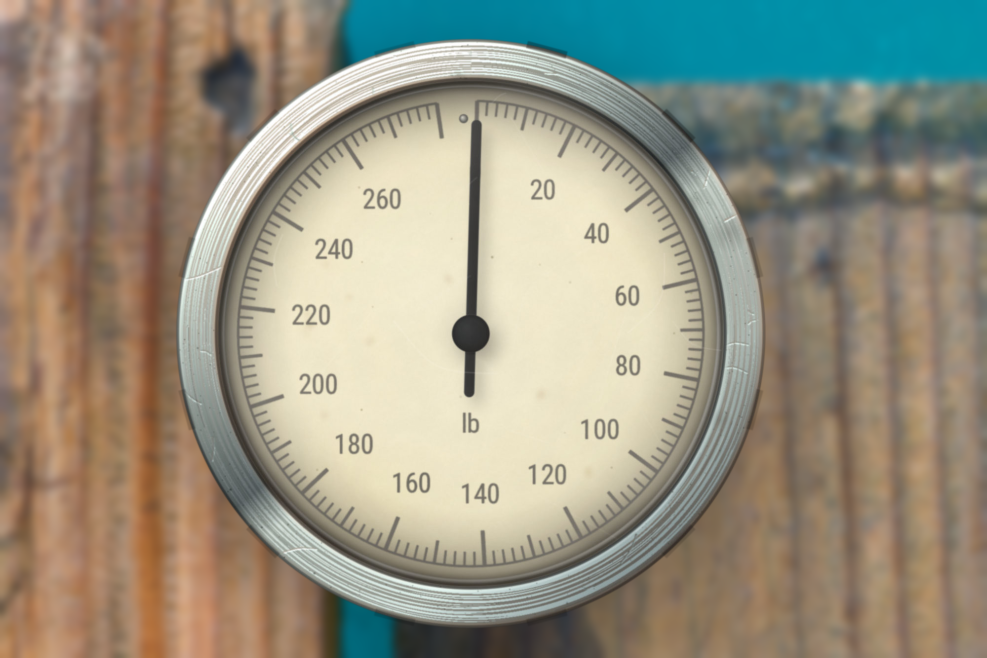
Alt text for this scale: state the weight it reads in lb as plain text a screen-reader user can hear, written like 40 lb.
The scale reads 0 lb
